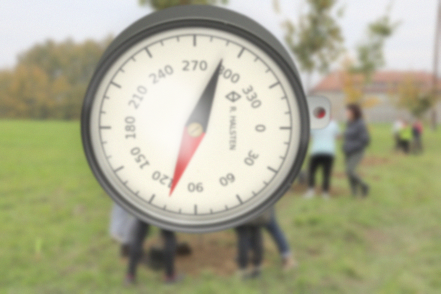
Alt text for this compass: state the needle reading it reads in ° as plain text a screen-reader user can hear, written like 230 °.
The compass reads 110 °
